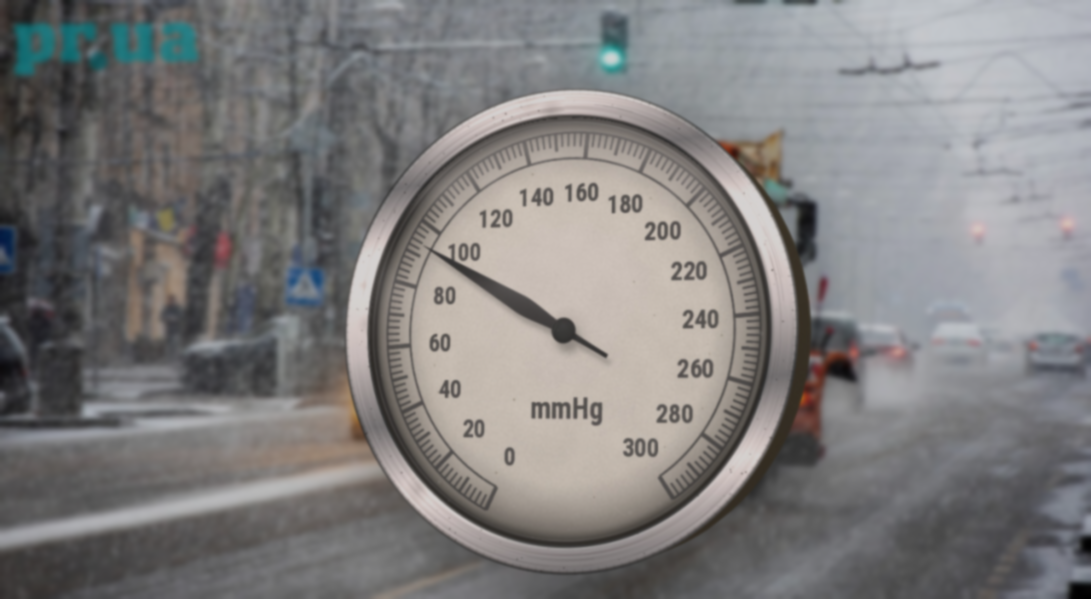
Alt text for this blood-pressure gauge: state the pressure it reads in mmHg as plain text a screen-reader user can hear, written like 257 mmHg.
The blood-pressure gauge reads 94 mmHg
